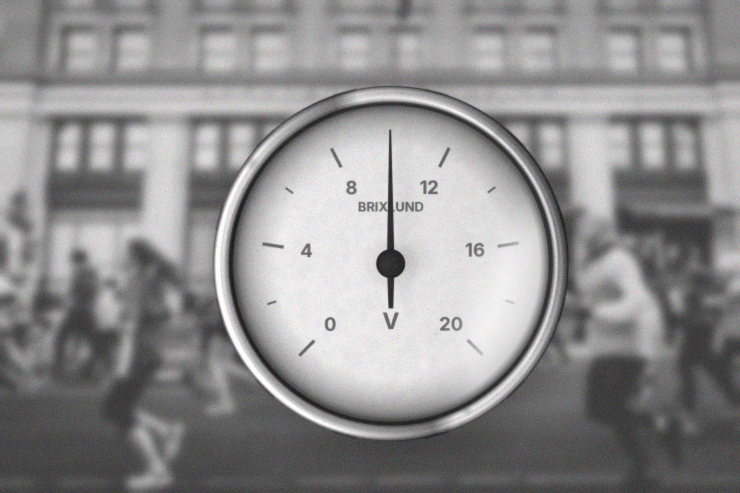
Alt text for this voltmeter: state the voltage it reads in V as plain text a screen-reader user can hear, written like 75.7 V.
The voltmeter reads 10 V
